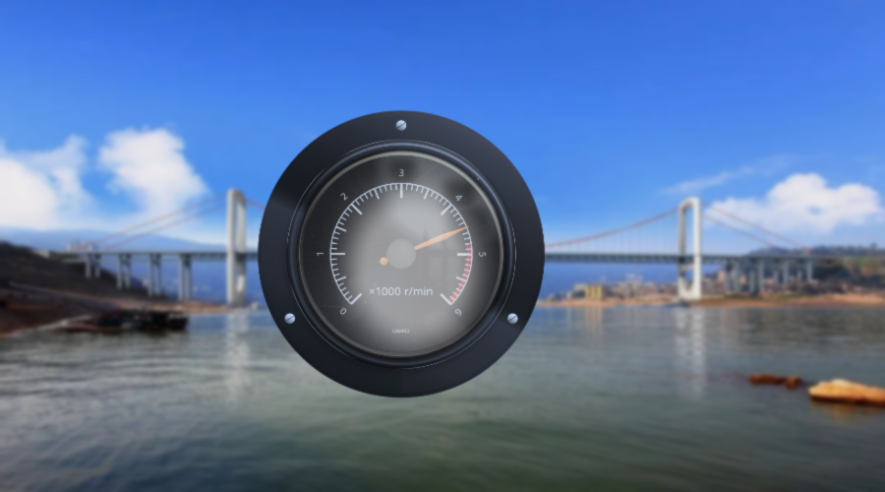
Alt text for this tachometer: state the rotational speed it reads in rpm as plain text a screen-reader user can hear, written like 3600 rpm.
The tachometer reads 4500 rpm
